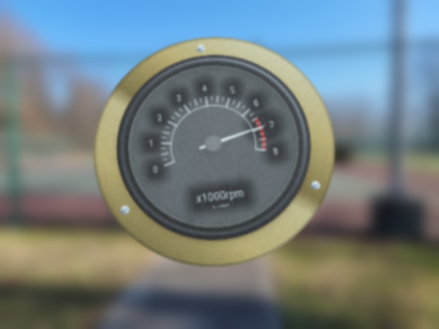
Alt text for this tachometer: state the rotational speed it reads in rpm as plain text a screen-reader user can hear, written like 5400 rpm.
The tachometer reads 7000 rpm
